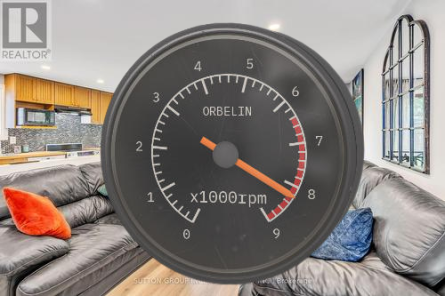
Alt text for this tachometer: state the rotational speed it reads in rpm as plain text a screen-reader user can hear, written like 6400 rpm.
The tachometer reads 8200 rpm
